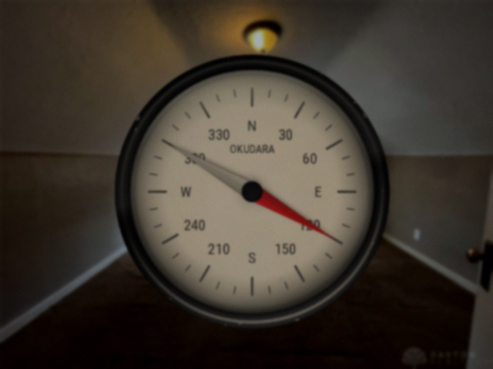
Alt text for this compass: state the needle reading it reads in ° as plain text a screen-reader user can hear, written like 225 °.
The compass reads 120 °
